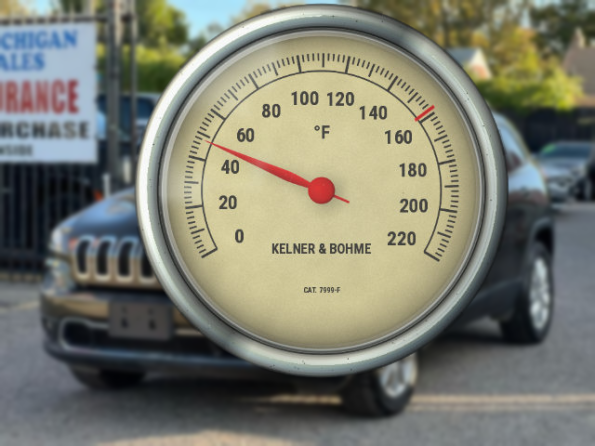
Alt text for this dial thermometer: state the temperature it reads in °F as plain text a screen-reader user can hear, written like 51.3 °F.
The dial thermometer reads 48 °F
